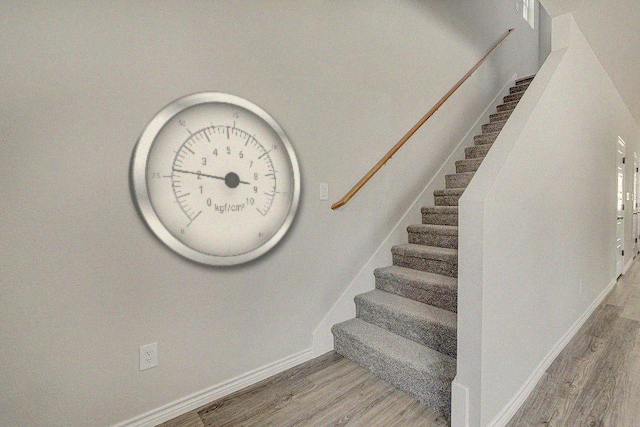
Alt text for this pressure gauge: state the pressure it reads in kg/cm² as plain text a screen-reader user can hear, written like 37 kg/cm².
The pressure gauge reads 2 kg/cm²
